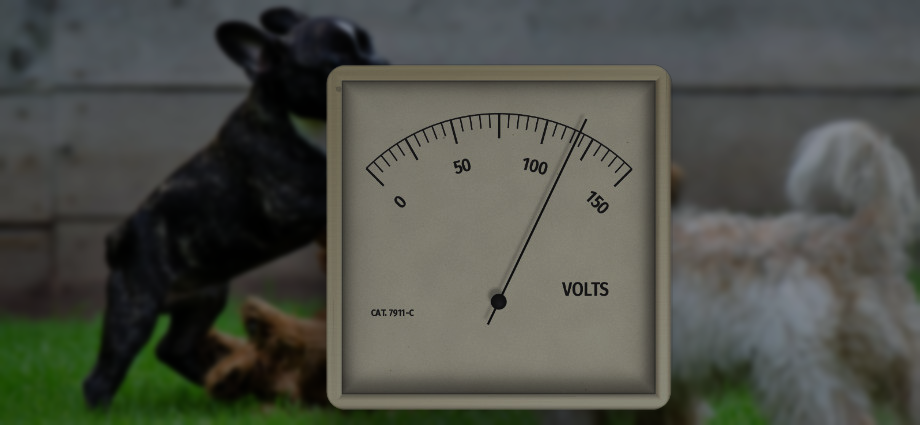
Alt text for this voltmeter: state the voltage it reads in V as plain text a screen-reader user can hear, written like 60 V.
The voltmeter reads 117.5 V
